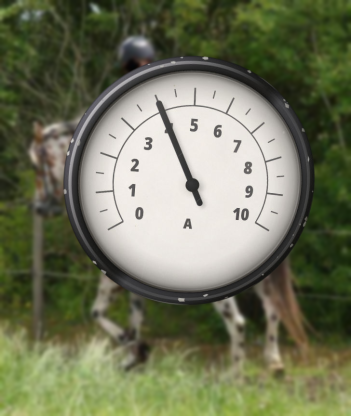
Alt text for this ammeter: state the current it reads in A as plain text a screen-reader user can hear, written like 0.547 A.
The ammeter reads 4 A
